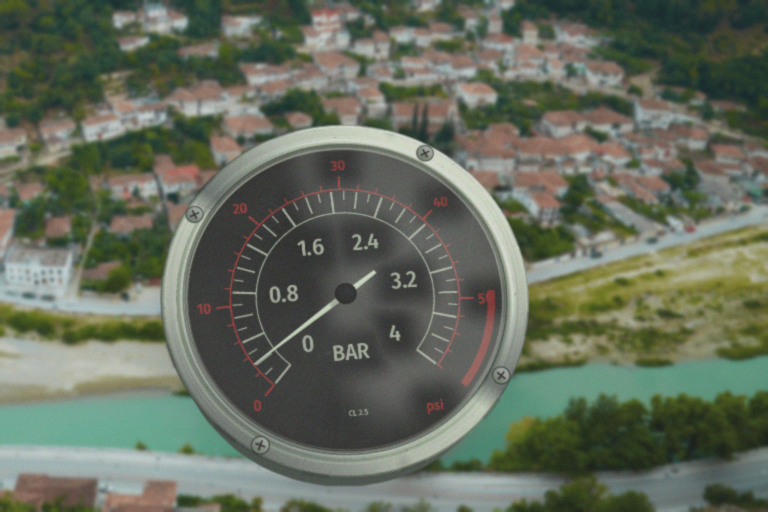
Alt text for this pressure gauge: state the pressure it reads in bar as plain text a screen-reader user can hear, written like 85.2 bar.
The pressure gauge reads 0.2 bar
